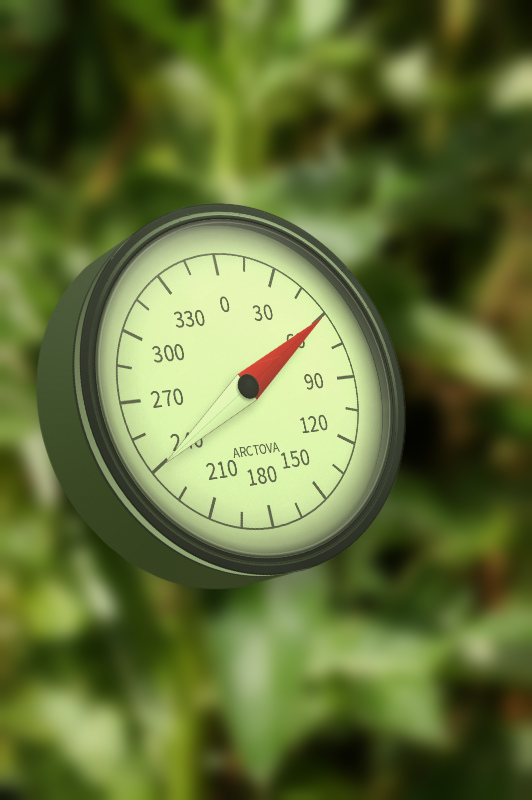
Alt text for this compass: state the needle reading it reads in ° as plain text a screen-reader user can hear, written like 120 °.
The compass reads 60 °
